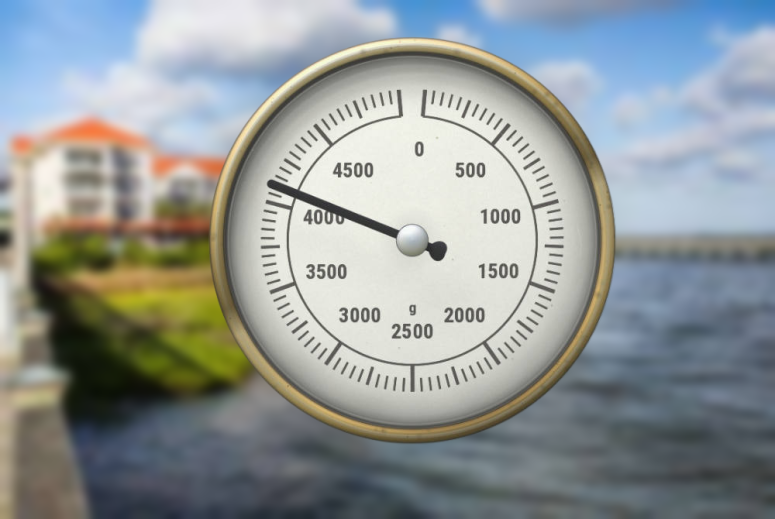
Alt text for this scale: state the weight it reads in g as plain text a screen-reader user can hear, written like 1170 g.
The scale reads 4100 g
